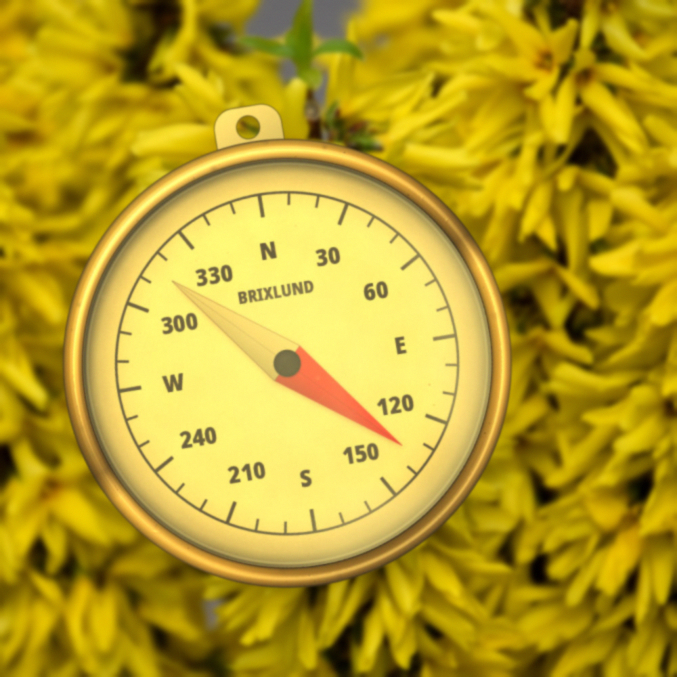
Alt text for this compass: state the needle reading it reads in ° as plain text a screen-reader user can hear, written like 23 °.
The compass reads 135 °
